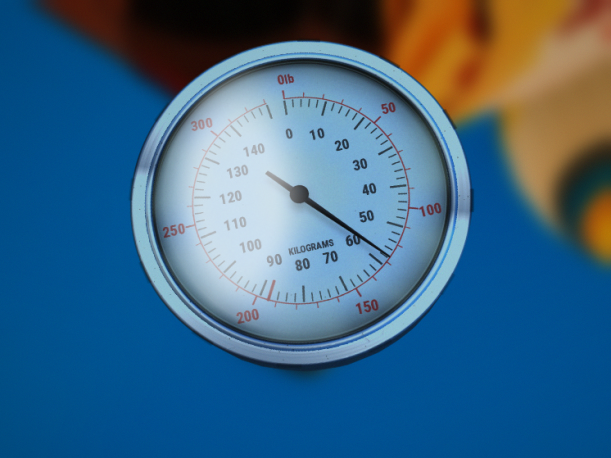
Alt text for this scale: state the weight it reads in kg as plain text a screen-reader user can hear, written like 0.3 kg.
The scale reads 58 kg
